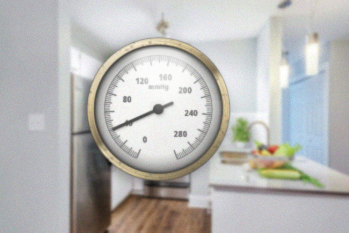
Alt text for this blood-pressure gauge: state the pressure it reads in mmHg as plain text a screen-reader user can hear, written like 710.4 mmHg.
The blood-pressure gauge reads 40 mmHg
